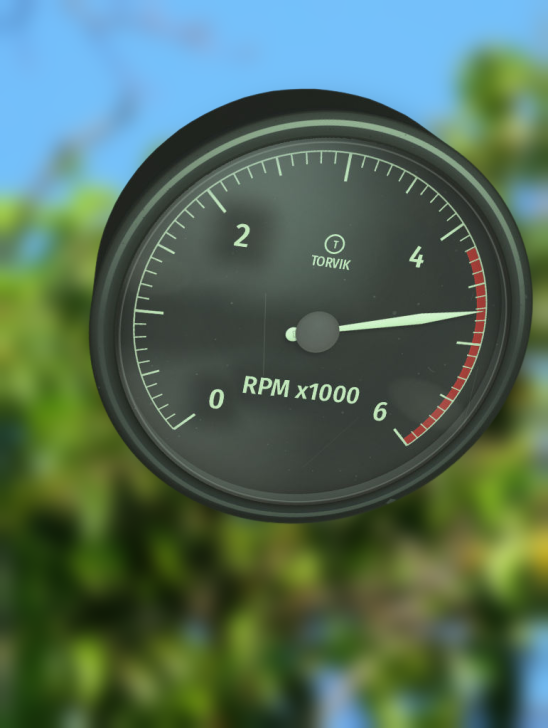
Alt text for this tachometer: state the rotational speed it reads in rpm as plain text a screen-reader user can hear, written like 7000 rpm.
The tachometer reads 4700 rpm
